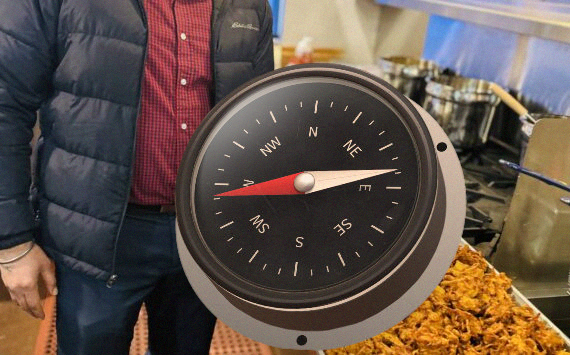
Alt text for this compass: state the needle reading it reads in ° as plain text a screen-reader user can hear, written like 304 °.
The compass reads 260 °
